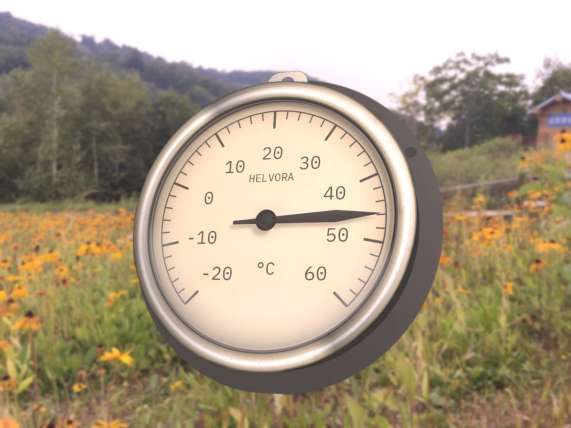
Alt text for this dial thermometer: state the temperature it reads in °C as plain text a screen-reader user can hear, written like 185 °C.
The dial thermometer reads 46 °C
